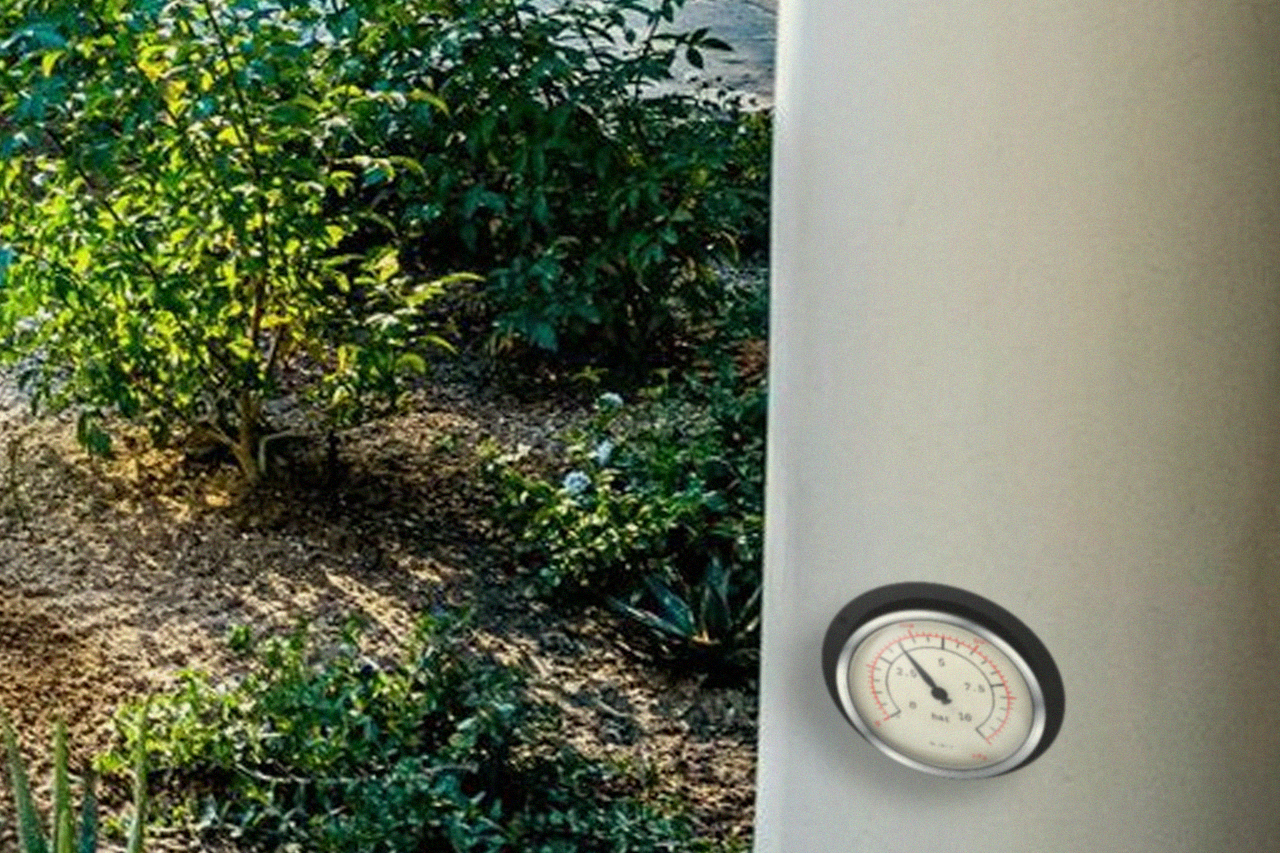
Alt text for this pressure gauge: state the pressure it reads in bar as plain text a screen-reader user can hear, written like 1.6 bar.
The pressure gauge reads 3.5 bar
